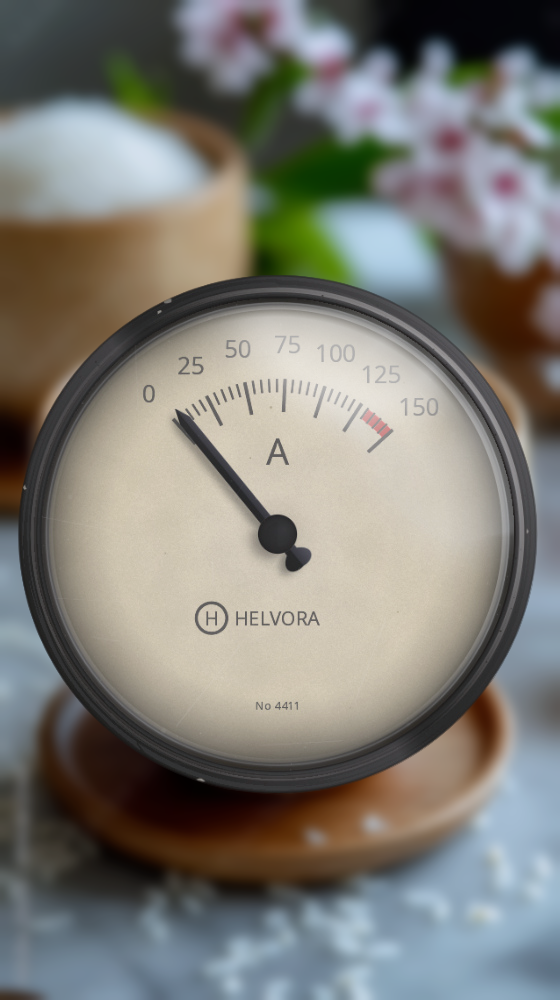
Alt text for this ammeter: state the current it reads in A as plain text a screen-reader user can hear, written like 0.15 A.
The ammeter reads 5 A
